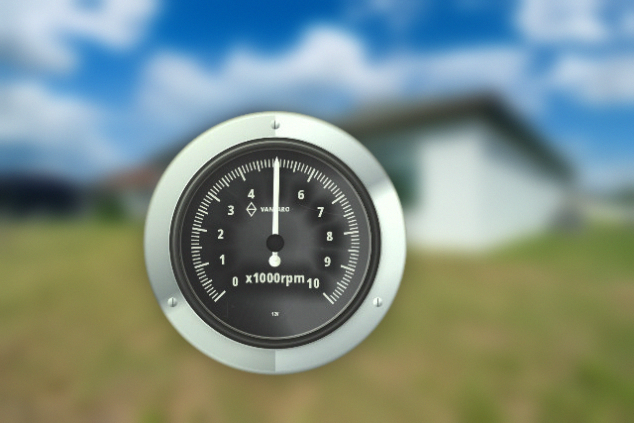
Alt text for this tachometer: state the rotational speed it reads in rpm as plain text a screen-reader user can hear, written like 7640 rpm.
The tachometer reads 5000 rpm
